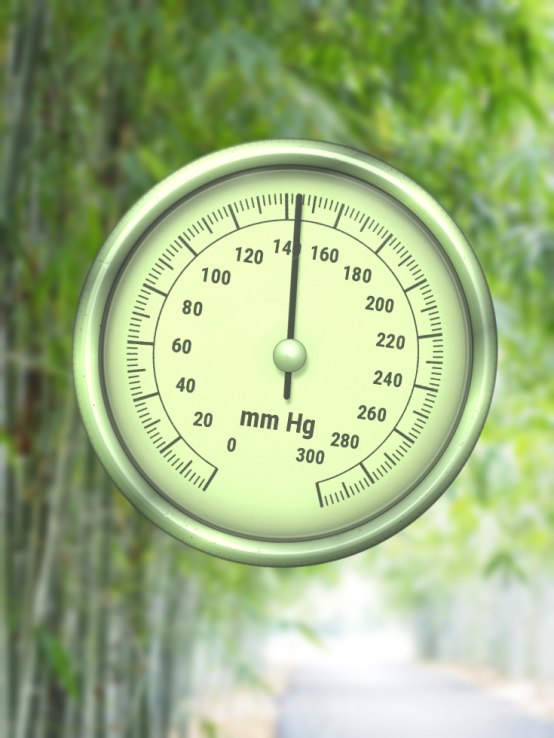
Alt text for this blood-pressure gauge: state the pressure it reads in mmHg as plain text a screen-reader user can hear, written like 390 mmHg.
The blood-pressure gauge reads 144 mmHg
